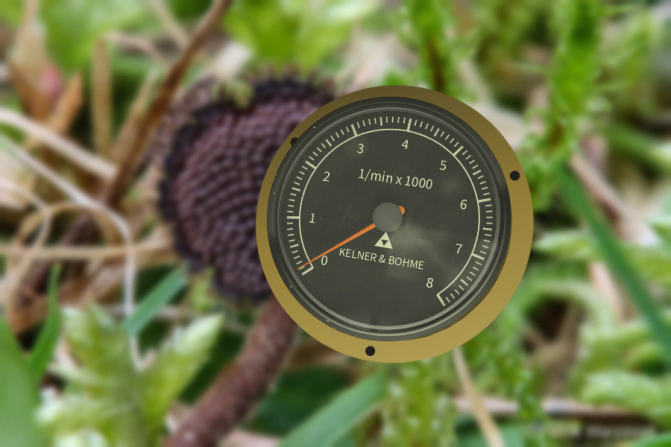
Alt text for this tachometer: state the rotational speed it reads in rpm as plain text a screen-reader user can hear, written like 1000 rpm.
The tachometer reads 100 rpm
